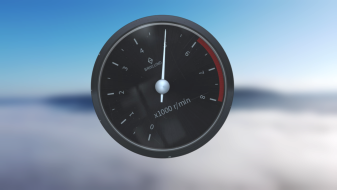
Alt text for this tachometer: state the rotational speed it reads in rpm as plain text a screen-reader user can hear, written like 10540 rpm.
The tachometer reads 5000 rpm
